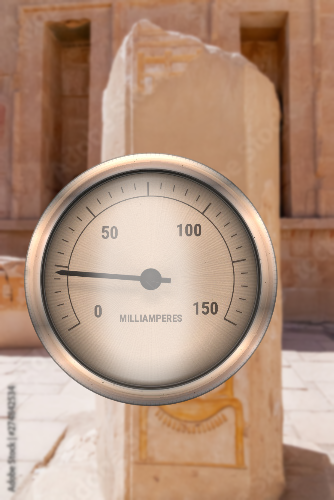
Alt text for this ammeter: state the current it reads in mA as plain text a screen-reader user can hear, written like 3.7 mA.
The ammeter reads 22.5 mA
